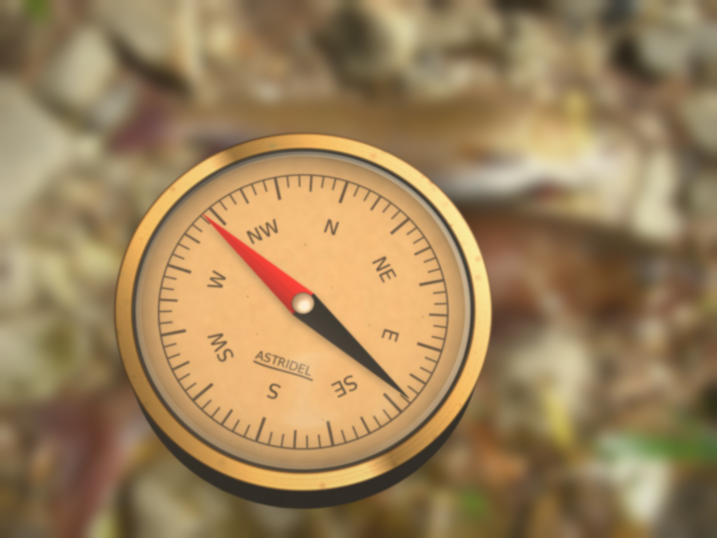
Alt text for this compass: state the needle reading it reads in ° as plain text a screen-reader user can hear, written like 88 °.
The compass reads 295 °
